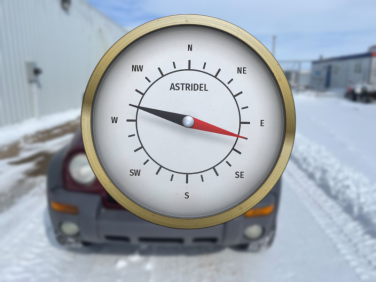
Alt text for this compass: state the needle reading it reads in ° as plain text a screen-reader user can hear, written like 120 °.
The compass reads 105 °
